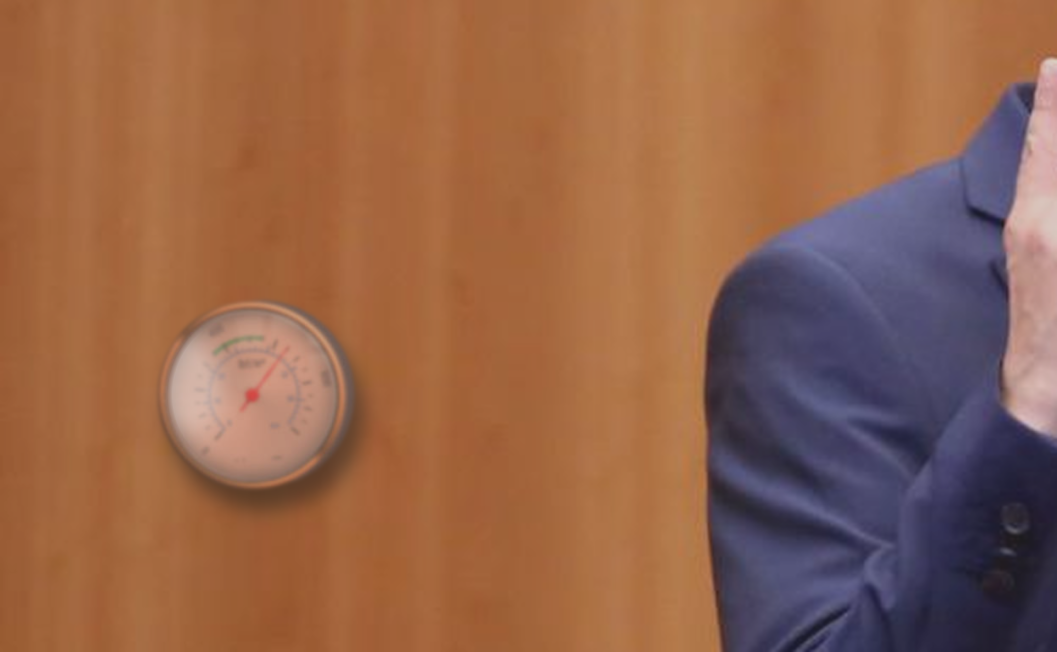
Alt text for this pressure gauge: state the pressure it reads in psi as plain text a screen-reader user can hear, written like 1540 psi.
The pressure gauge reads 650 psi
